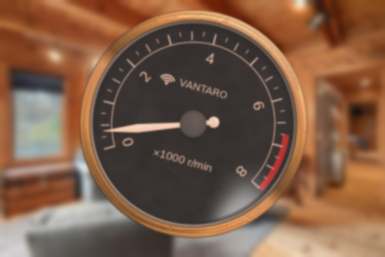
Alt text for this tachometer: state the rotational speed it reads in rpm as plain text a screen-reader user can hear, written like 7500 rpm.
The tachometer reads 375 rpm
